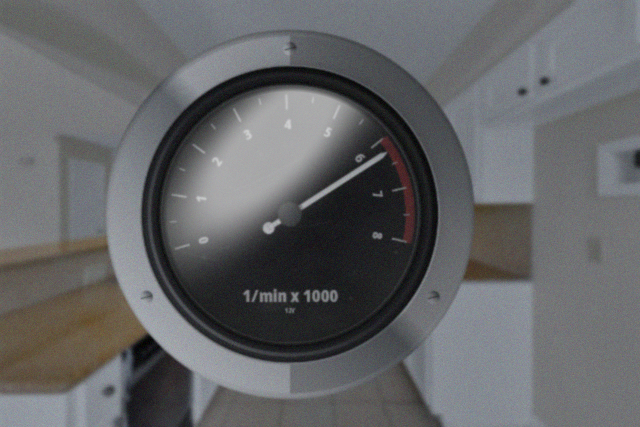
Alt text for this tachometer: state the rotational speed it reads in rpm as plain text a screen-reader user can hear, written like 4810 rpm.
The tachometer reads 6250 rpm
